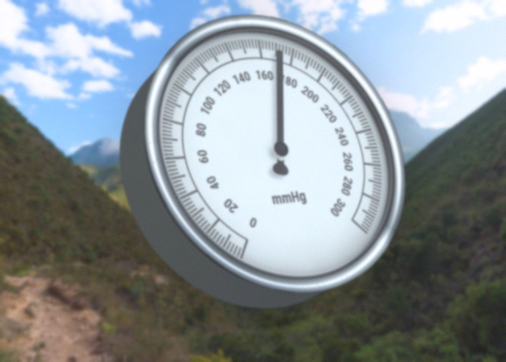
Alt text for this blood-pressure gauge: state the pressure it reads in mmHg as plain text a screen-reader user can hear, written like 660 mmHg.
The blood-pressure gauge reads 170 mmHg
